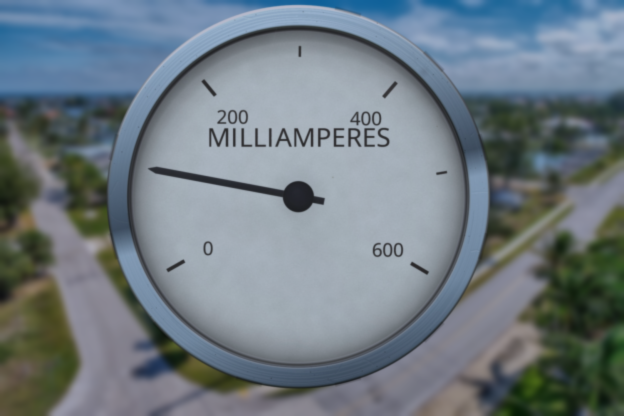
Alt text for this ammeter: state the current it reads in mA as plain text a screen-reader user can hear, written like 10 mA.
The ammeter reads 100 mA
